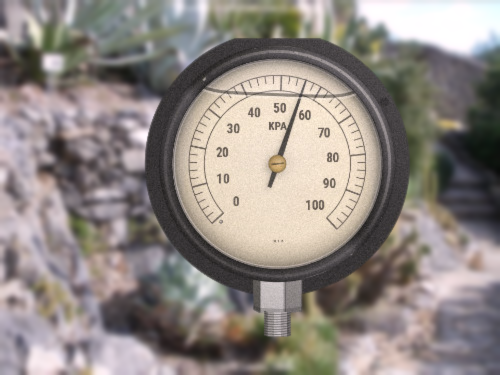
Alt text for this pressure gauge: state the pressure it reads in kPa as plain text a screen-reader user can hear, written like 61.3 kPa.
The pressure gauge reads 56 kPa
